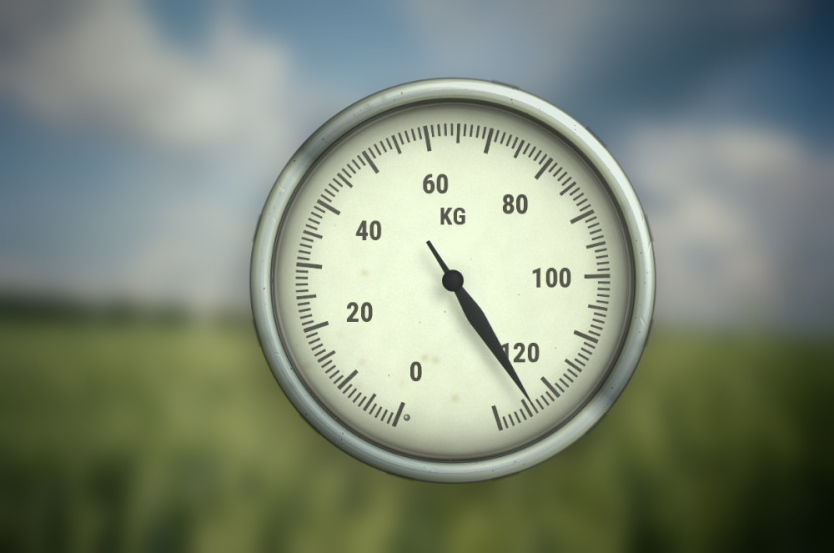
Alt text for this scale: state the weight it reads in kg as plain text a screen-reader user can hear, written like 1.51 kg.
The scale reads 124 kg
